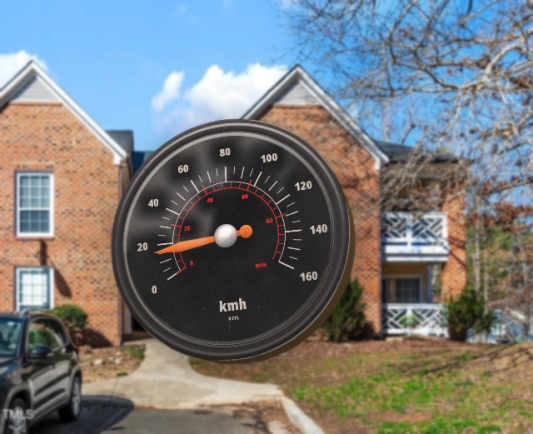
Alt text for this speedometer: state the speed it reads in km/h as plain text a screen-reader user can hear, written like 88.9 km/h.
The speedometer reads 15 km/h
